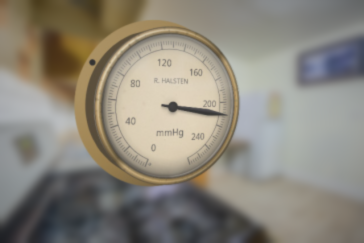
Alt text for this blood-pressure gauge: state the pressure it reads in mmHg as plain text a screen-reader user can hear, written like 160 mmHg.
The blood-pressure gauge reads 210 mmHg
